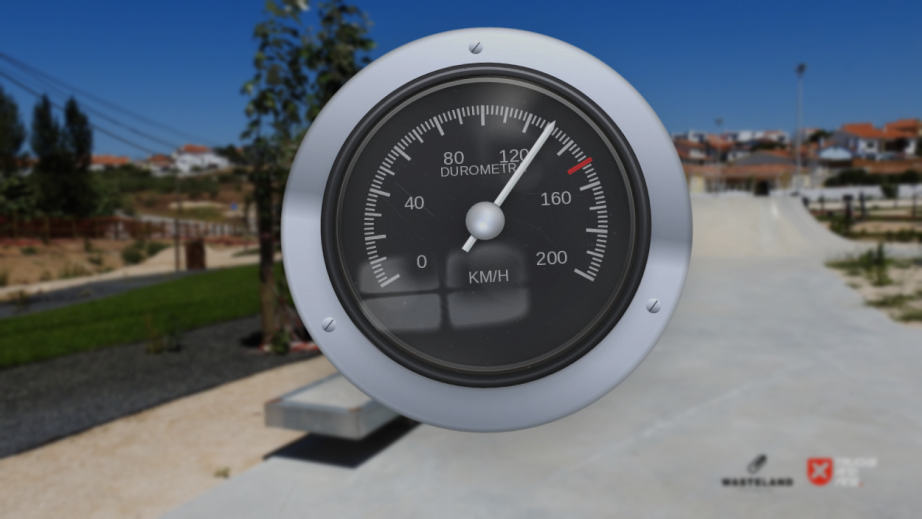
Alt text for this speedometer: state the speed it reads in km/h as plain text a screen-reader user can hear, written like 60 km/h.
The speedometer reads 130 km/h
